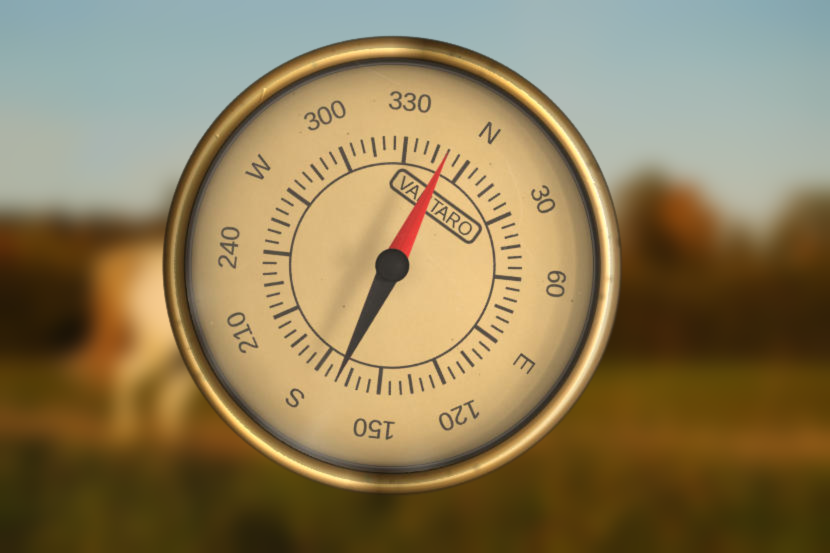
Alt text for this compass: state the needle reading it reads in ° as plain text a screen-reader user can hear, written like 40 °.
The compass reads 350 °
